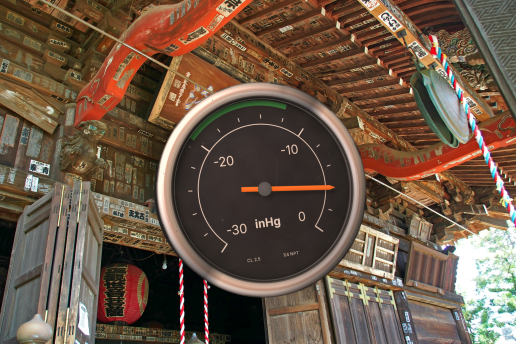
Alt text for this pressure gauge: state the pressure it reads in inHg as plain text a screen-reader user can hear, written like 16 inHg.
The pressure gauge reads -4 inHg
